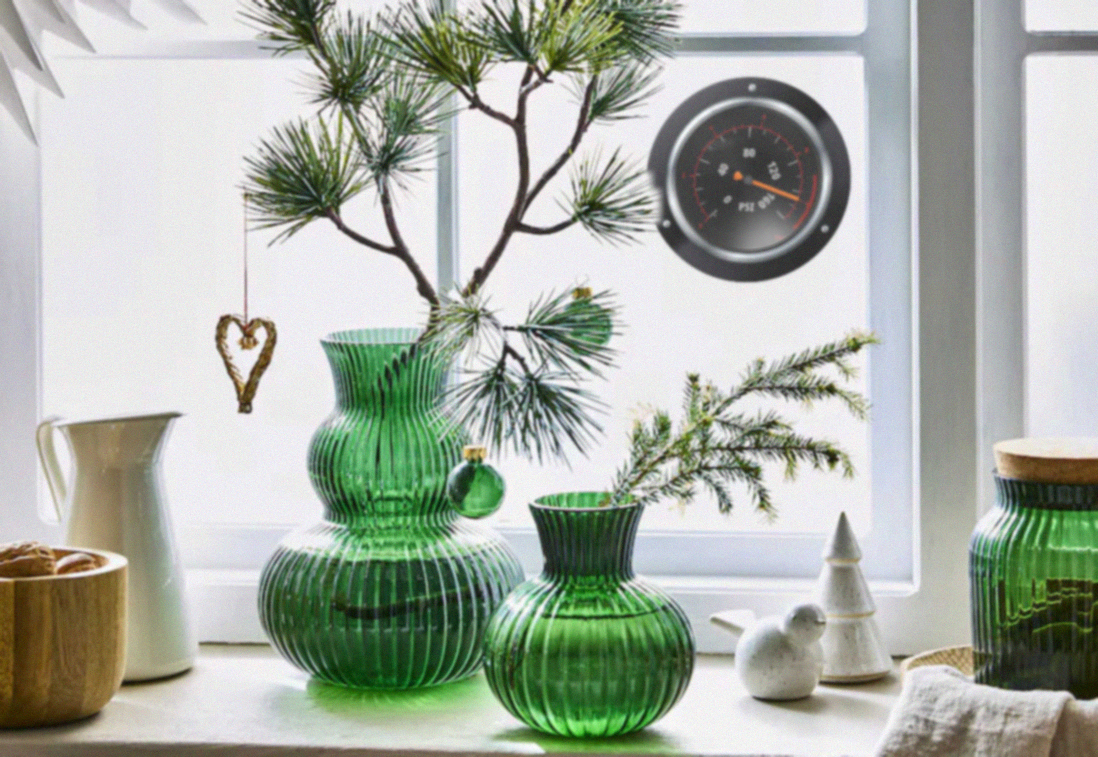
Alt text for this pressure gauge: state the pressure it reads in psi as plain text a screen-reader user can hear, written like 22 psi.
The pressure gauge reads 145 psi
